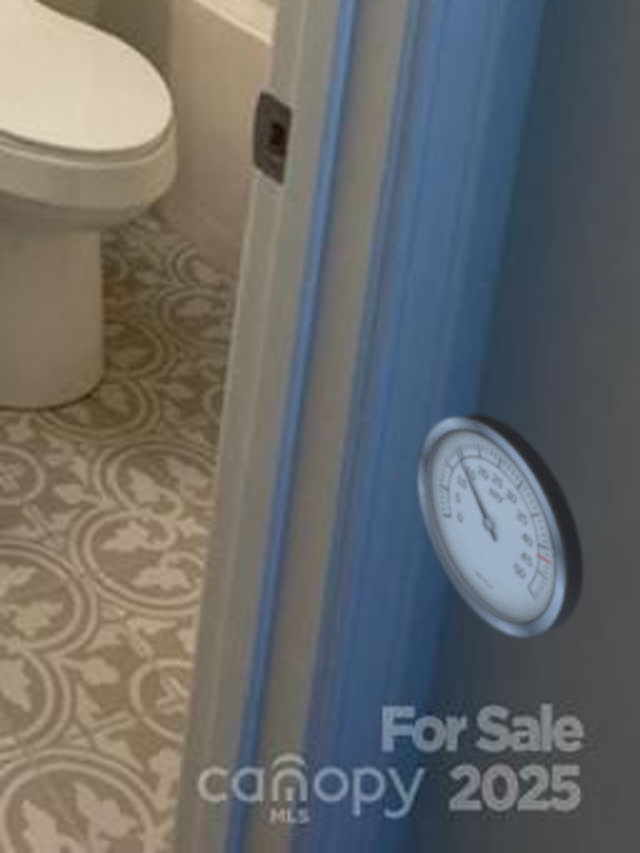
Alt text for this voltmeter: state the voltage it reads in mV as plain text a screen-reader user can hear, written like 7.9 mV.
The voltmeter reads 15 mV
